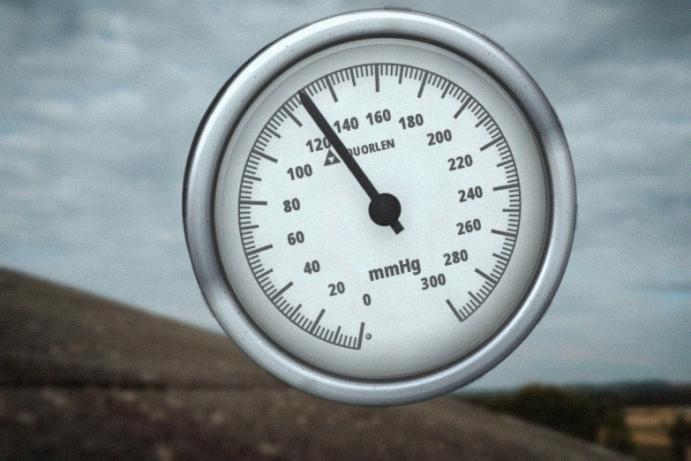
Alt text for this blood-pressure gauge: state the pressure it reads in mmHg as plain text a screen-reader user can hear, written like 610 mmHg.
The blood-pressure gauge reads 128 mmHg
